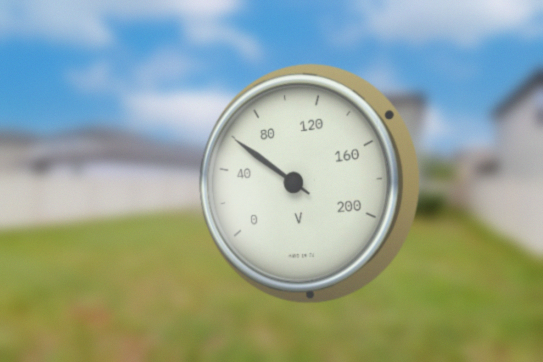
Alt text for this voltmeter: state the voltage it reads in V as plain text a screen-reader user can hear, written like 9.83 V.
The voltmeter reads 60 V
